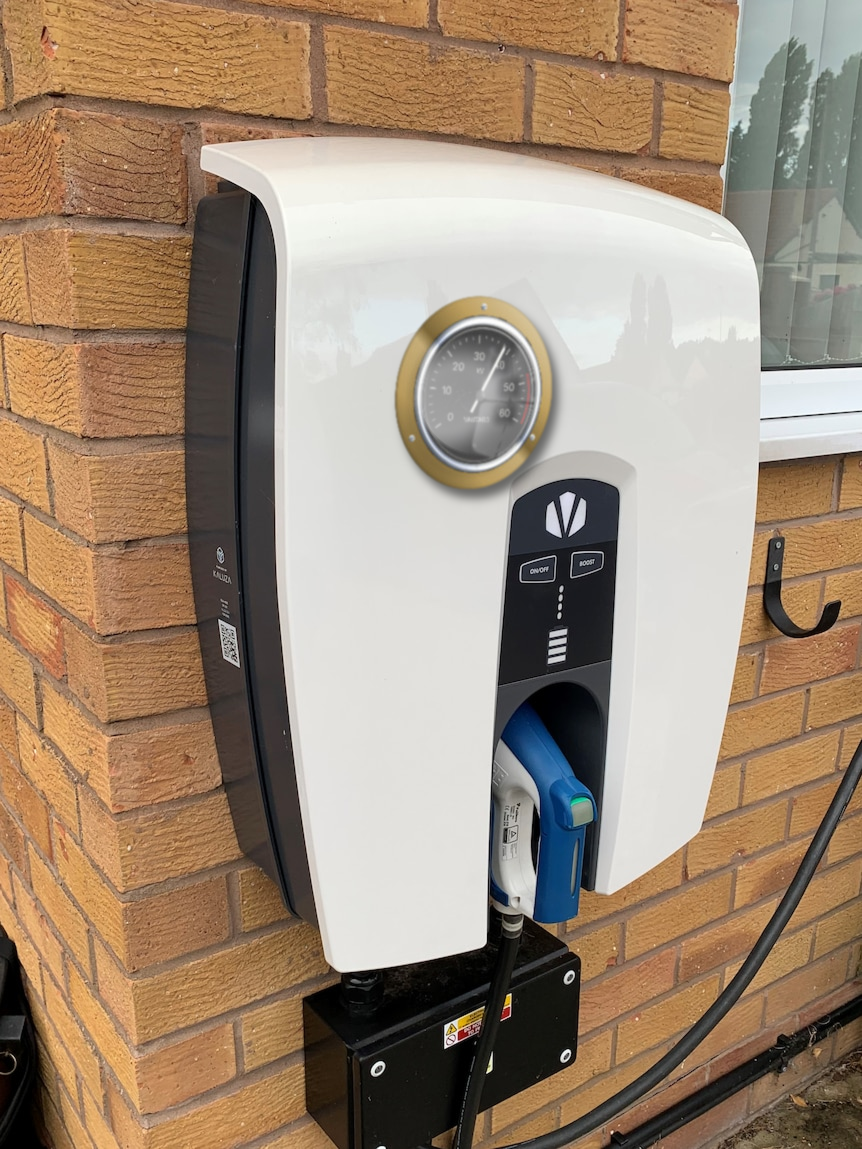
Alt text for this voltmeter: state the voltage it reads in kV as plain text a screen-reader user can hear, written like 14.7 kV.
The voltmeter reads 38 kV
